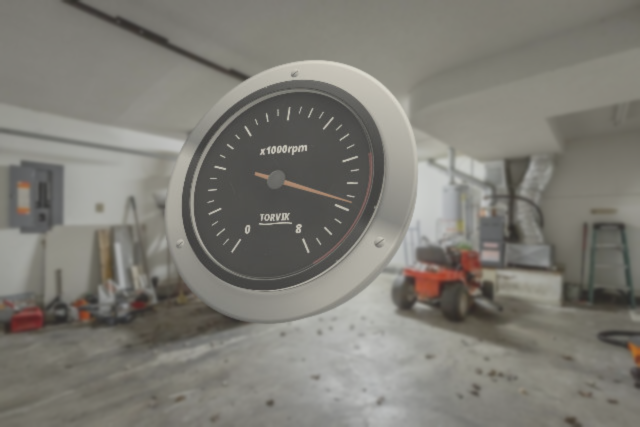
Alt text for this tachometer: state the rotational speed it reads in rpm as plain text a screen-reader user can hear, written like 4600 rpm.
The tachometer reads 6875 rpm
